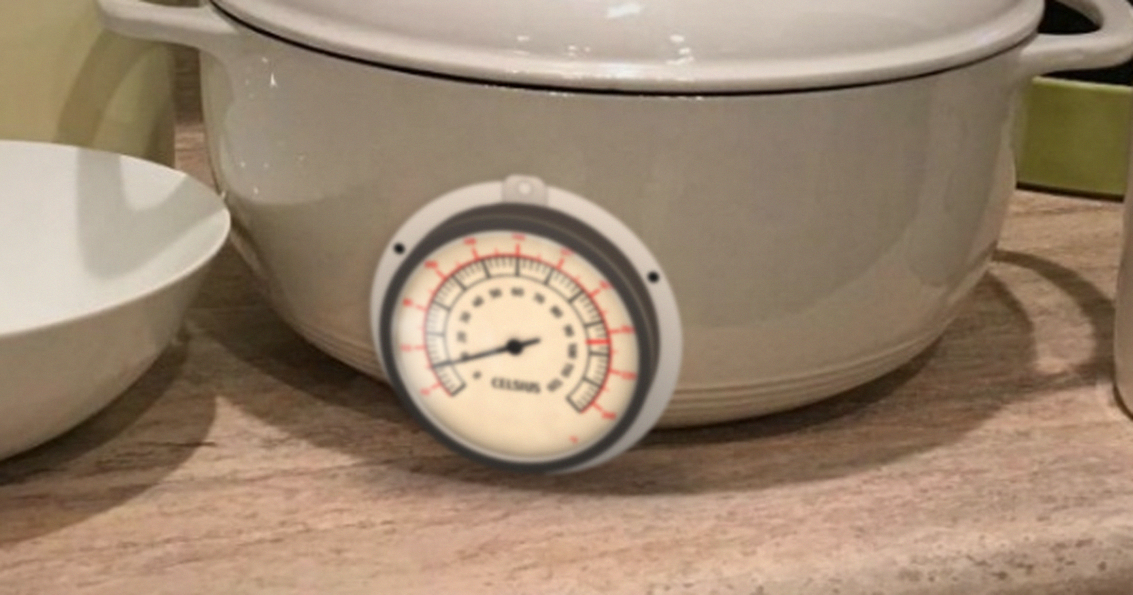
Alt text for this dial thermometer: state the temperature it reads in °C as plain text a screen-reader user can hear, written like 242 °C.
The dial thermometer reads 10 °C
